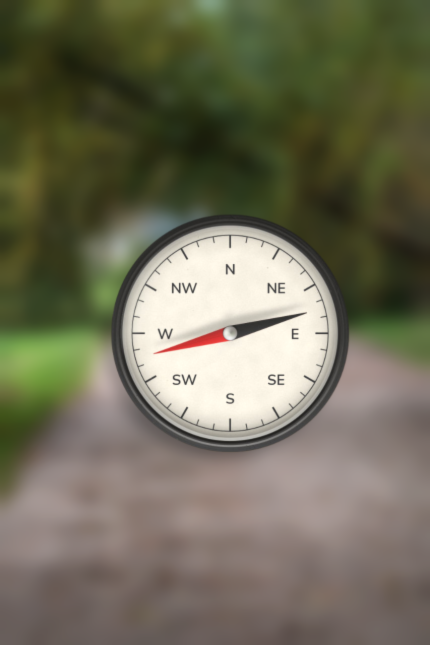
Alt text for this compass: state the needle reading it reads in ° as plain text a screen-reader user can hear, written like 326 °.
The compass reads 255 °
